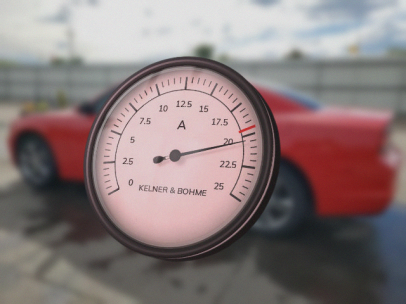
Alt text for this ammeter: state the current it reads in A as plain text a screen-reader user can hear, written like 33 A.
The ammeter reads 20.5 A
